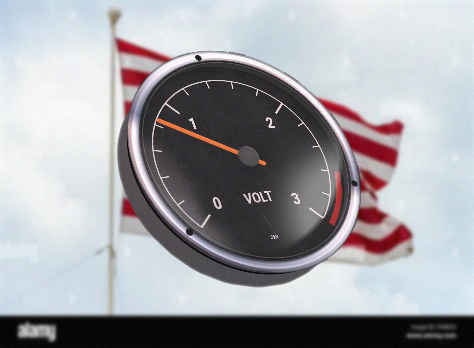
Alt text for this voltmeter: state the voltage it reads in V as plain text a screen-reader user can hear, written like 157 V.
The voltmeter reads 0.8 V
